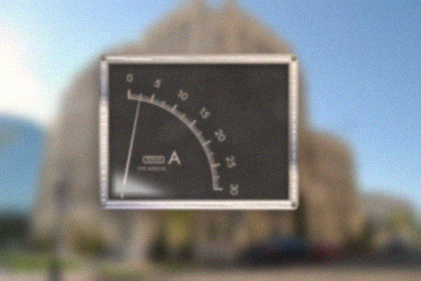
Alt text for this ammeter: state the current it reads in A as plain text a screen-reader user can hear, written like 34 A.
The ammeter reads 2.5 A
